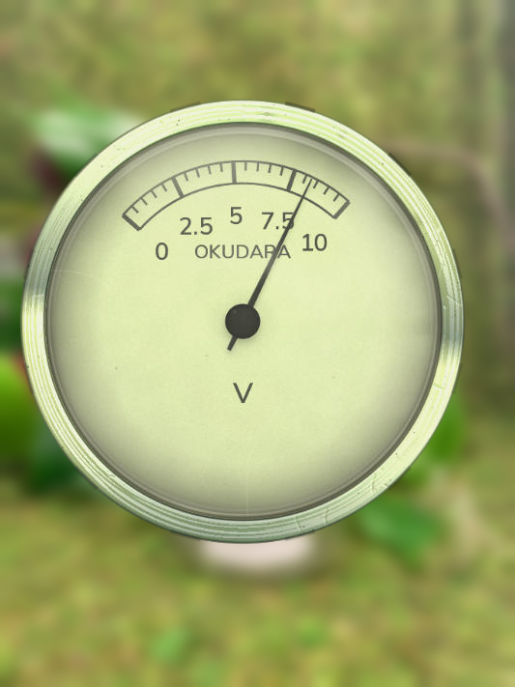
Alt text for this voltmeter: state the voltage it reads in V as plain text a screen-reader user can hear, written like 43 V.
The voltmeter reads 8.25 V
